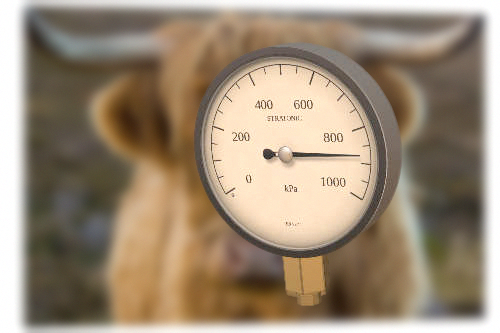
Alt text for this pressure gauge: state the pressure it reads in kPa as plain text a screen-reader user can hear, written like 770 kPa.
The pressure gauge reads 875 kPa
